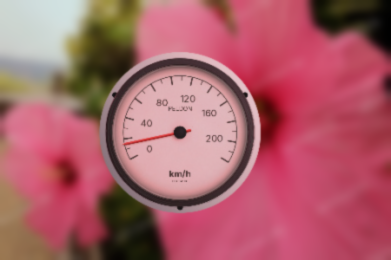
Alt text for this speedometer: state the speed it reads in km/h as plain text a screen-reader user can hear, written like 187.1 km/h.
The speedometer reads 15 km/h
